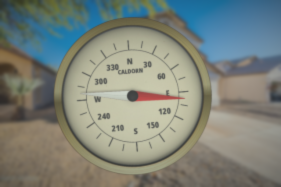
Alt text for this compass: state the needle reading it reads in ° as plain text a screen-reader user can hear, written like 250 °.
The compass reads 97.5 °
